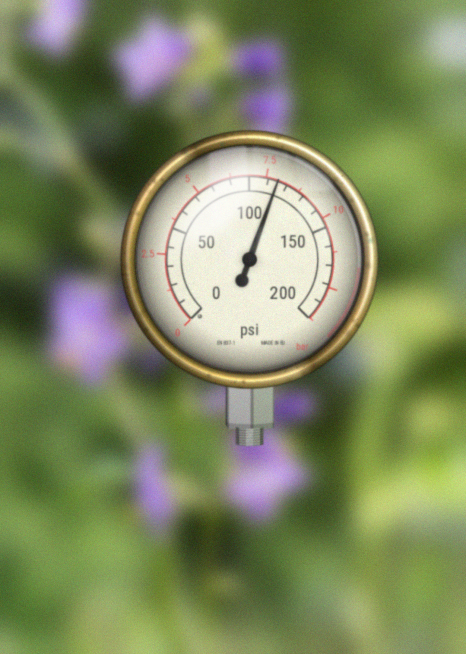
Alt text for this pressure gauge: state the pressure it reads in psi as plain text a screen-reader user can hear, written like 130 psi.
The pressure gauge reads 115 psi
